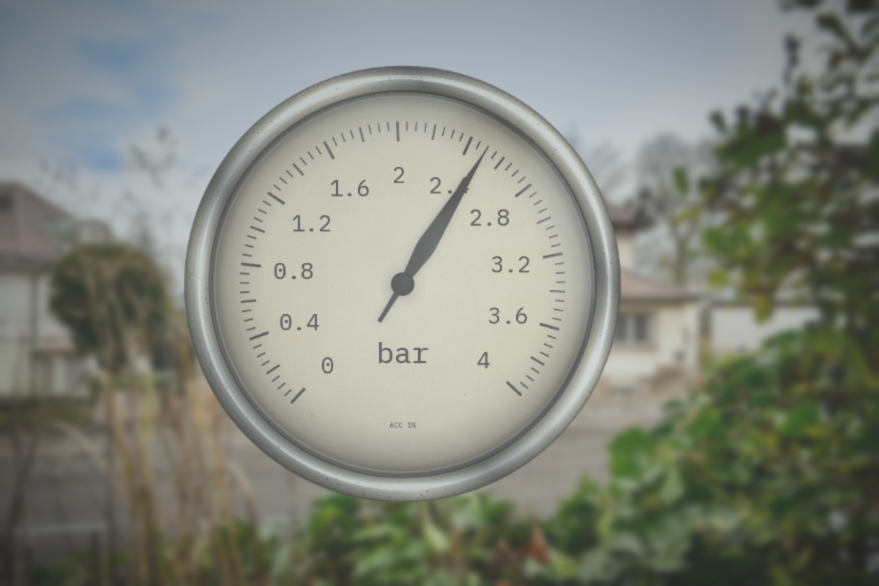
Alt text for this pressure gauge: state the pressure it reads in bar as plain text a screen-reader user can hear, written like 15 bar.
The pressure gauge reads 2.5 bar
